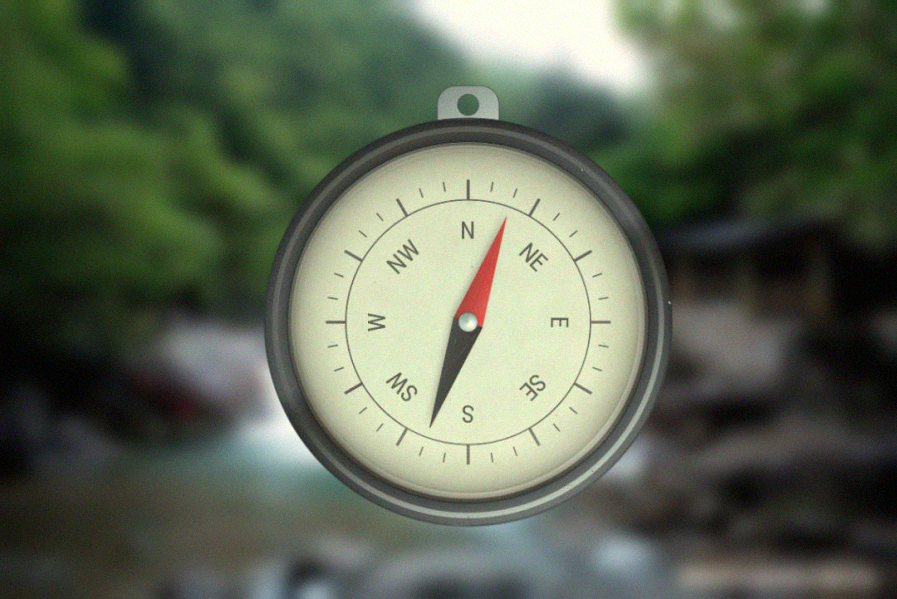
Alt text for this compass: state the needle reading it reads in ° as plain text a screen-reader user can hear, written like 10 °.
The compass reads 20 °
